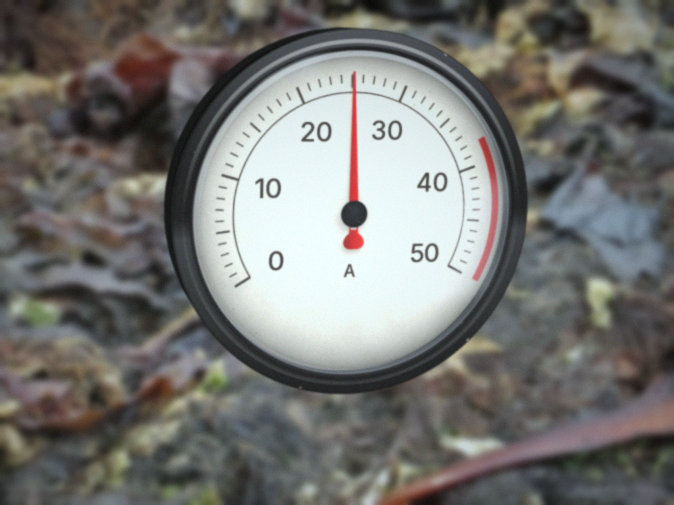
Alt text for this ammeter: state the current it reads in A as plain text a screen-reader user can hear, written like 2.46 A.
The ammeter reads 25 A
